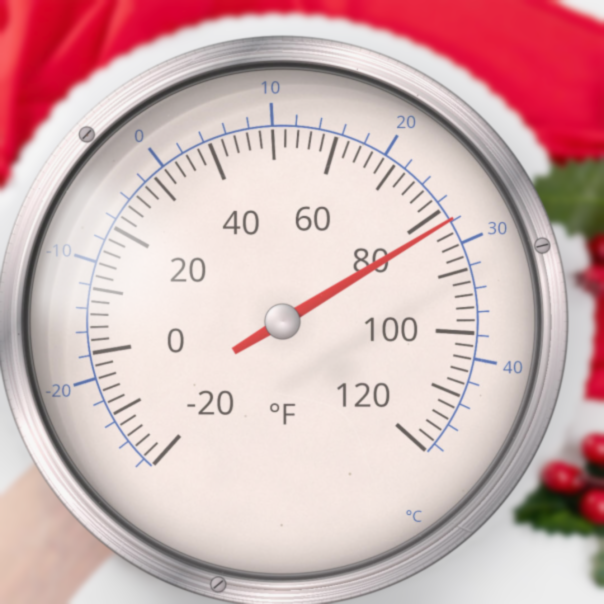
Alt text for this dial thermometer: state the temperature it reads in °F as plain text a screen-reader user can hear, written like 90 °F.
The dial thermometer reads 82 °F
